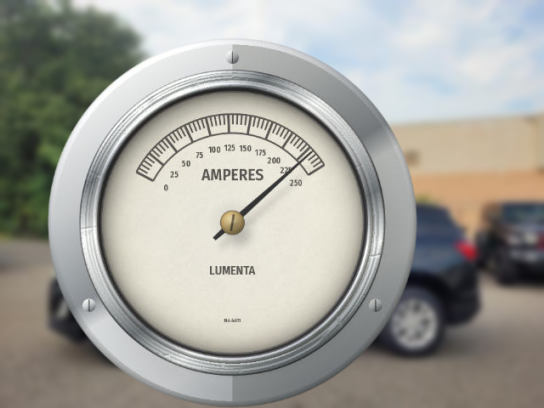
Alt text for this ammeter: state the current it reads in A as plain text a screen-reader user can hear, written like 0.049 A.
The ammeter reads 230 A
